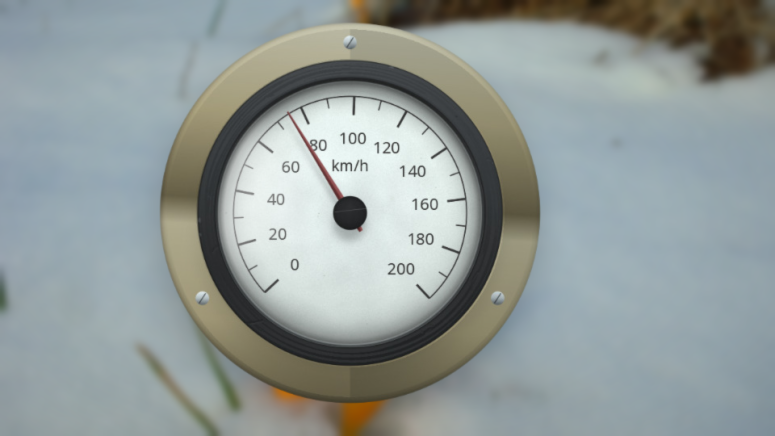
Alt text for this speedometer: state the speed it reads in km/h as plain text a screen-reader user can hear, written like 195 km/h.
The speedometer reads 75 km/h
